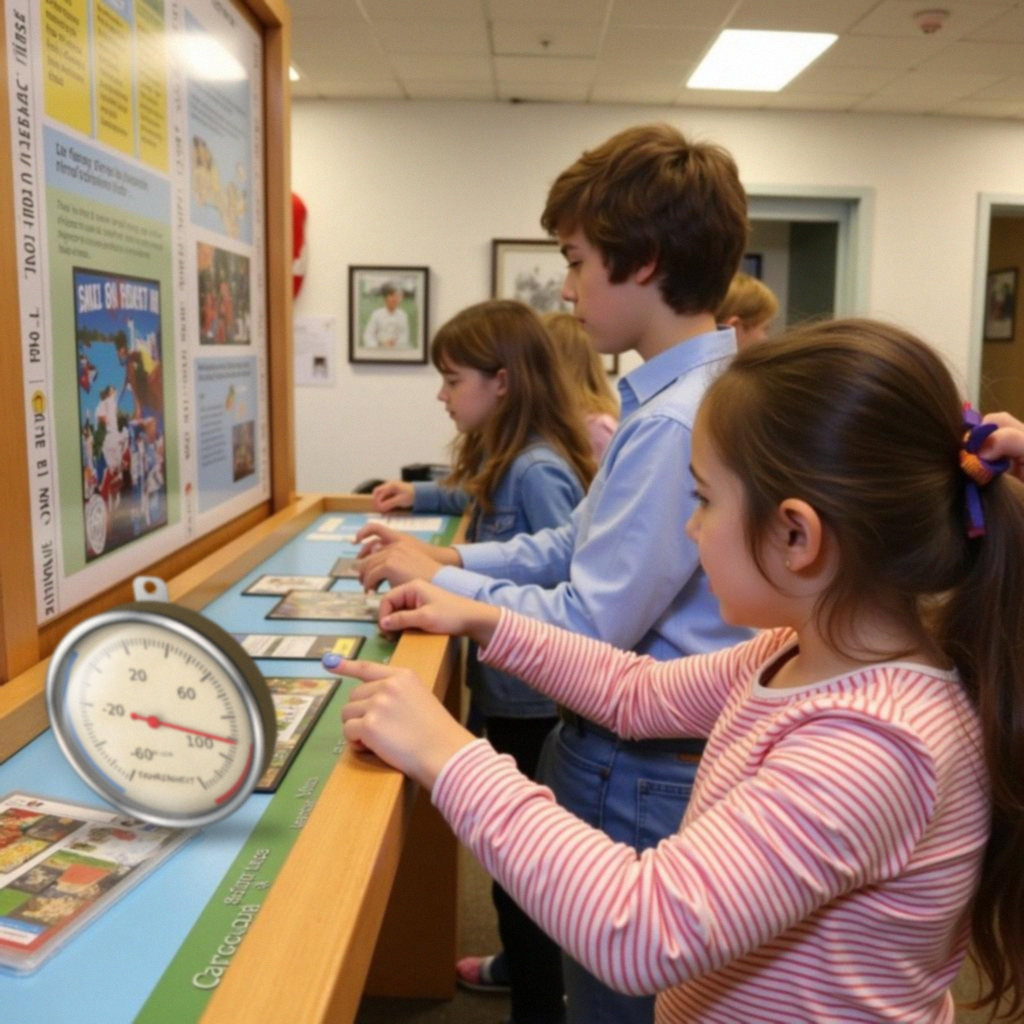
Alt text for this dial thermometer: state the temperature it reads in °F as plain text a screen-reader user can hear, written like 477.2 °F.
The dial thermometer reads 90 °F
